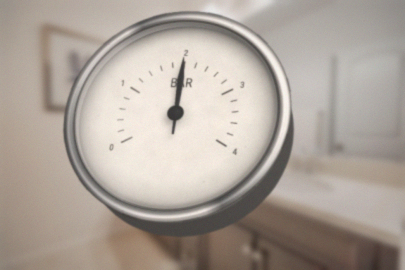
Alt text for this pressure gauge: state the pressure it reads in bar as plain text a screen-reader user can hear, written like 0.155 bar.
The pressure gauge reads 2 bar
